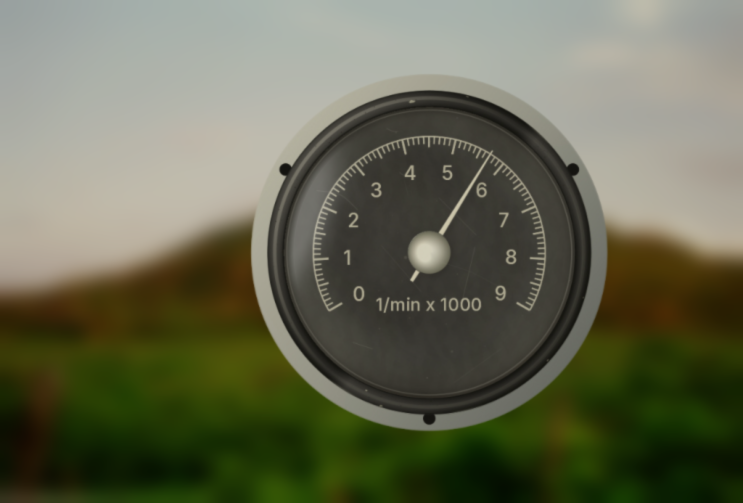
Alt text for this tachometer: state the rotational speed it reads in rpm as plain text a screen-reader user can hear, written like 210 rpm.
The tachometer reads 5700 rpm
